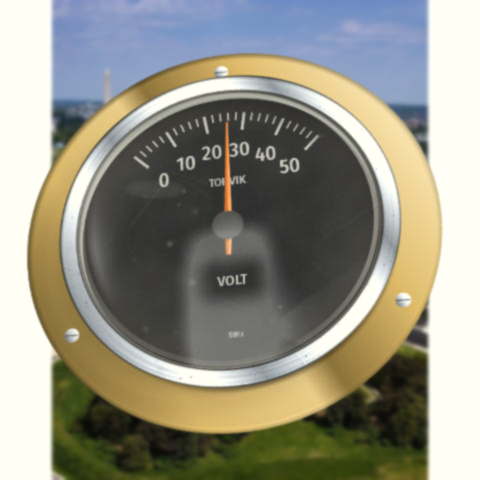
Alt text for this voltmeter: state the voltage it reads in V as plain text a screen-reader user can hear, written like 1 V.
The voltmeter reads 26 V
